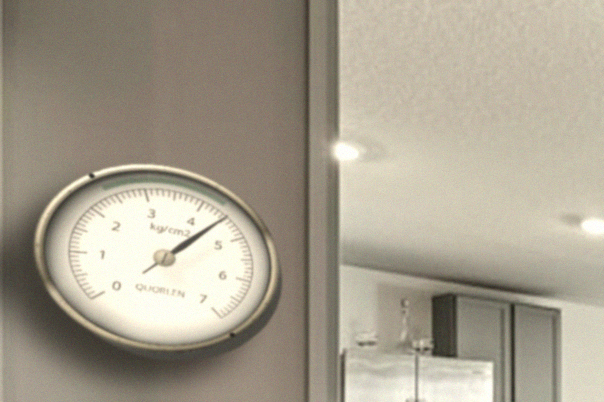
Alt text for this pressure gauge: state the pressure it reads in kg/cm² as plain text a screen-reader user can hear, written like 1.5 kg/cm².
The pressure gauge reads 4.5 kg/cm²
